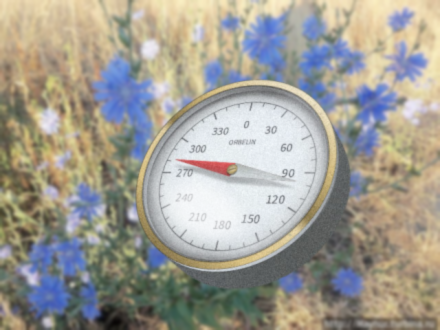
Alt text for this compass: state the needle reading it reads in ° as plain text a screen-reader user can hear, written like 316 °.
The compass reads 280 °
